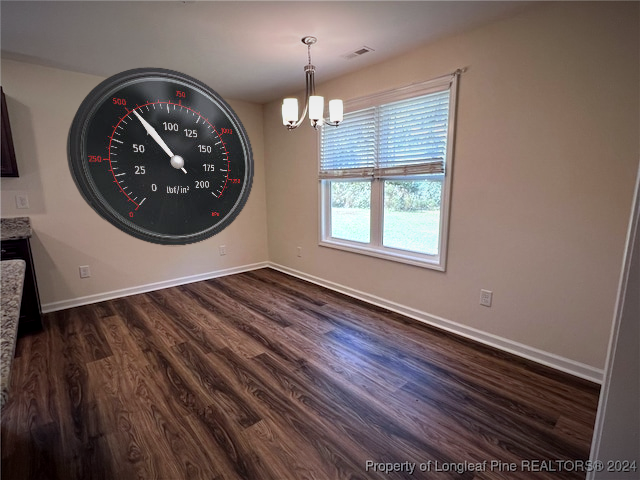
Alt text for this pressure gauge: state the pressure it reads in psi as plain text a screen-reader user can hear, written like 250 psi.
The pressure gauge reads 75 psi
